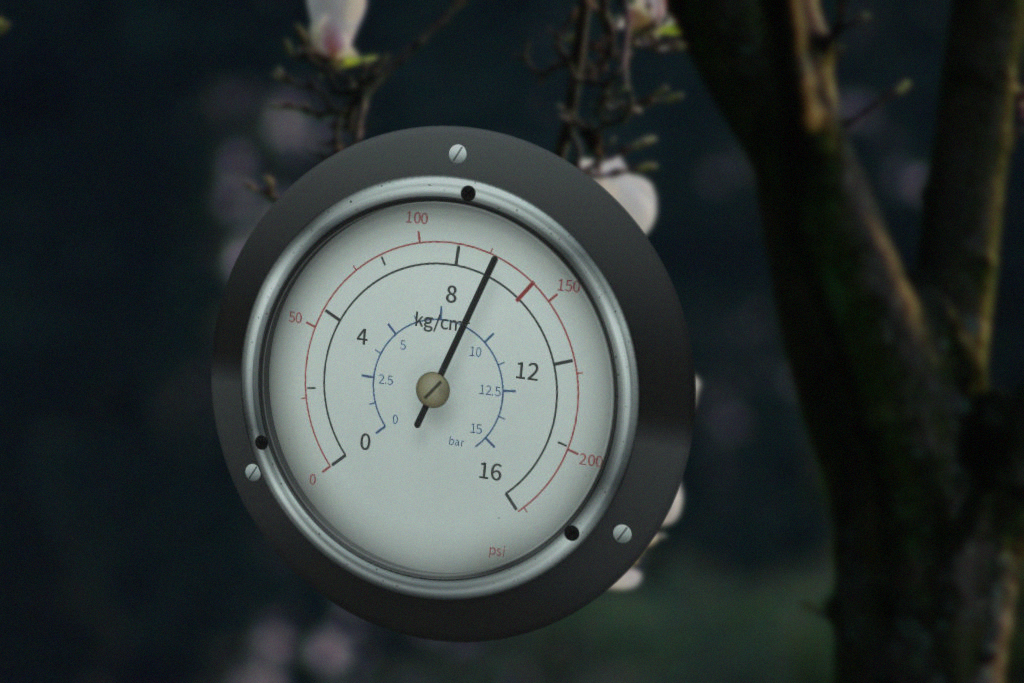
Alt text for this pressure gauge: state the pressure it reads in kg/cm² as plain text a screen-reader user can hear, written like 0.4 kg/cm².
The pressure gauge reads 9 kg/cm²
